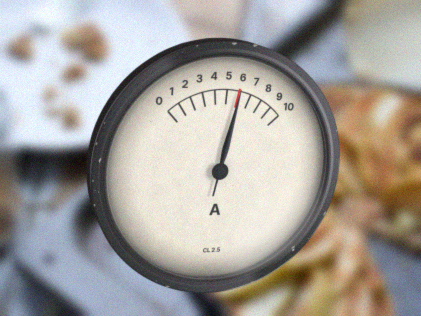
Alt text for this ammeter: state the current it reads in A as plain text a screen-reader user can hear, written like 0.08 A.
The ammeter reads 6 A
